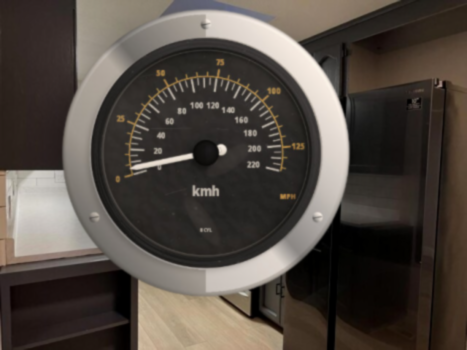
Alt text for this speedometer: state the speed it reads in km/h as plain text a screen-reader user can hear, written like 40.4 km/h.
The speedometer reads 5 km/h
